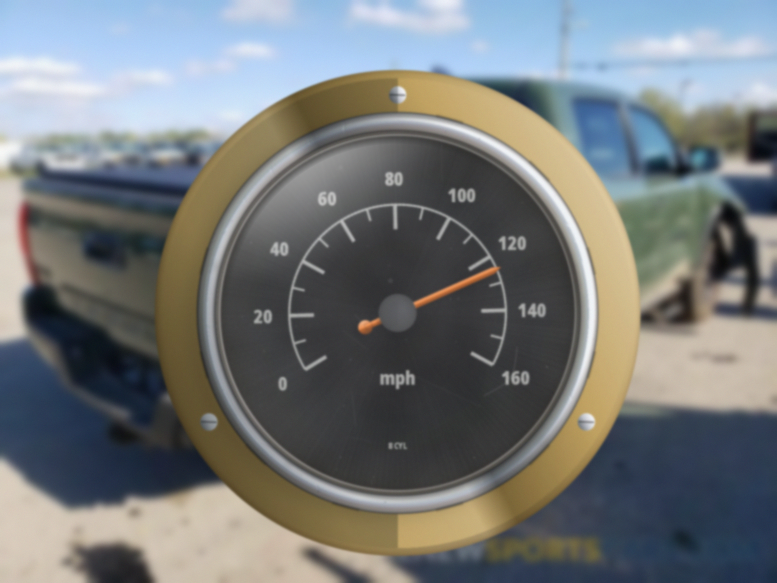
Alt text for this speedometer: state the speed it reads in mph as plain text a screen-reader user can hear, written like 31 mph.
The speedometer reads 125 mph
